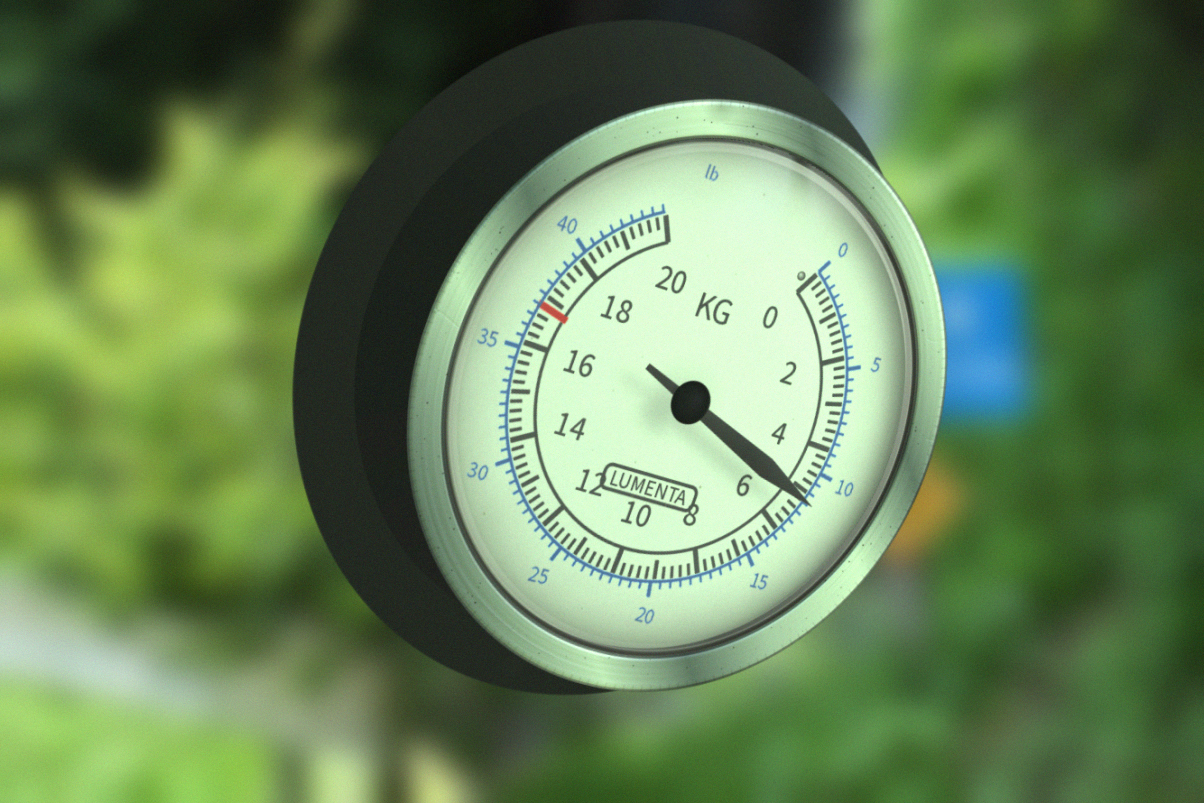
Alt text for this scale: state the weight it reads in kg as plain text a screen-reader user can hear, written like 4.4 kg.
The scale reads 5.2 kg
